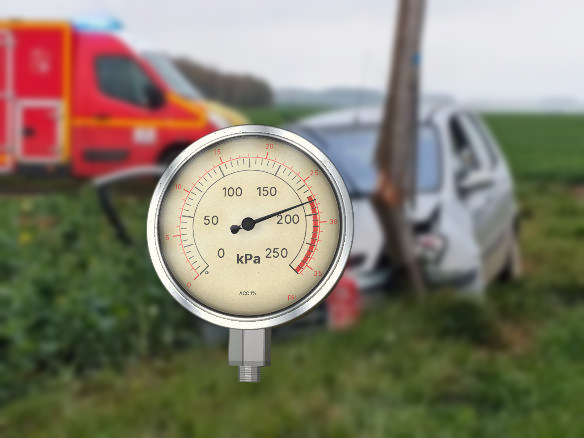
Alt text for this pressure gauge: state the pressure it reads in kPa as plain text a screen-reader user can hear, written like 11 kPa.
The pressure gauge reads 190 kPa
